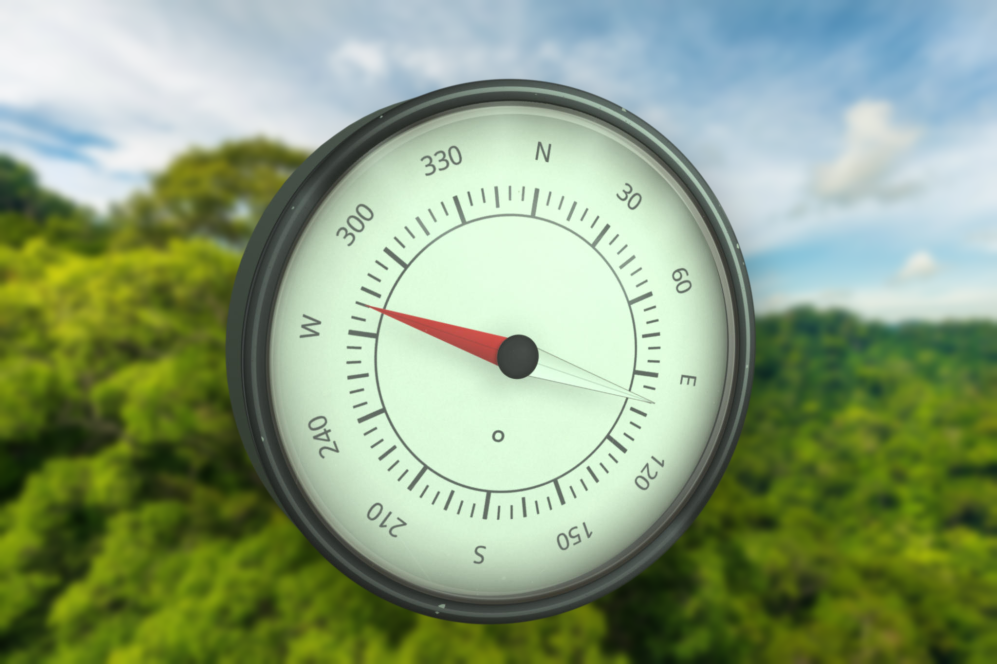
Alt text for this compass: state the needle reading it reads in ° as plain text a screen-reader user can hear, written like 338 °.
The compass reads 280 °
